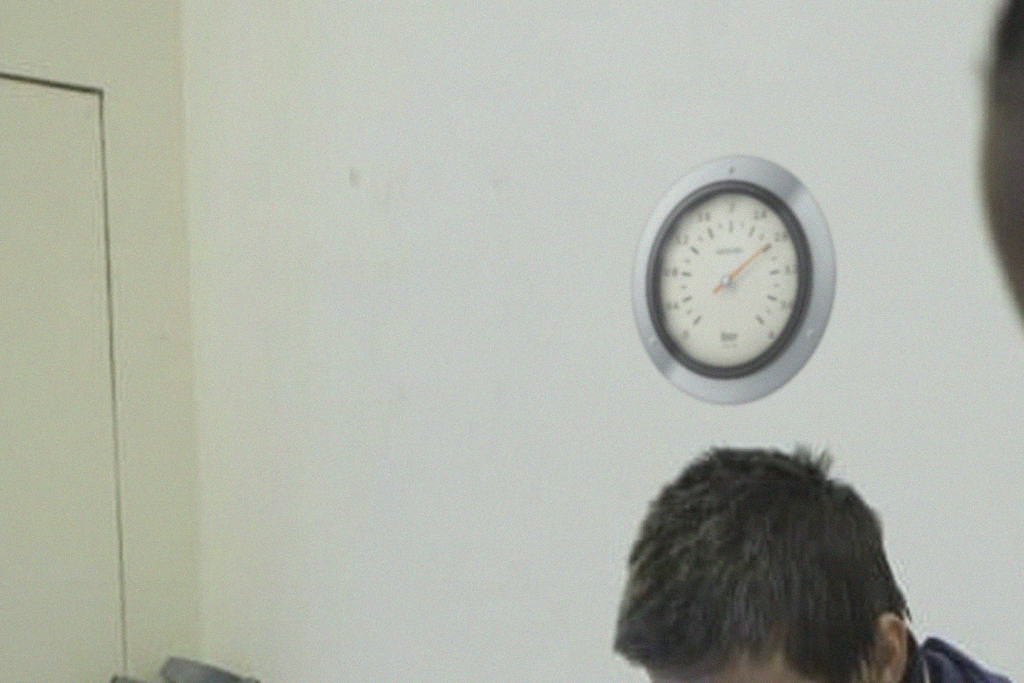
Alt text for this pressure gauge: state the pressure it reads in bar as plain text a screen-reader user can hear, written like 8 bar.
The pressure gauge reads 2.8 bar
